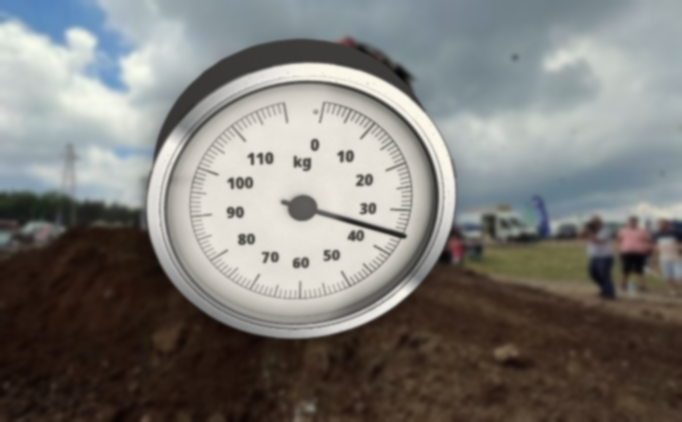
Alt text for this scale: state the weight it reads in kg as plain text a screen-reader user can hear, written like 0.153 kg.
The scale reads 35 kg
